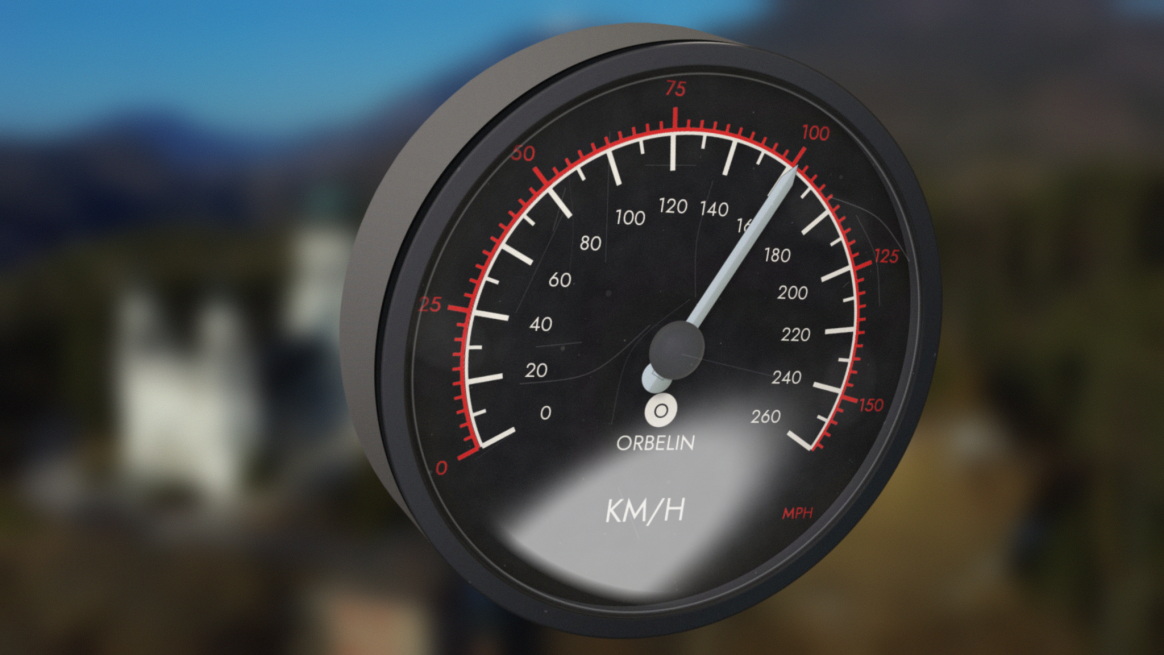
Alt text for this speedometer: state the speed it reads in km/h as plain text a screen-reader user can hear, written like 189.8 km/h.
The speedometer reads 160 km/h
